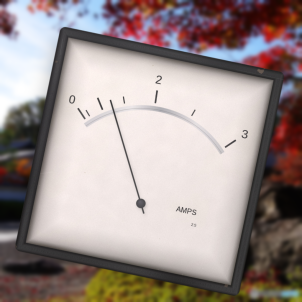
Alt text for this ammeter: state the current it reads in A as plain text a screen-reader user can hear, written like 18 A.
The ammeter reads 1.25 A
